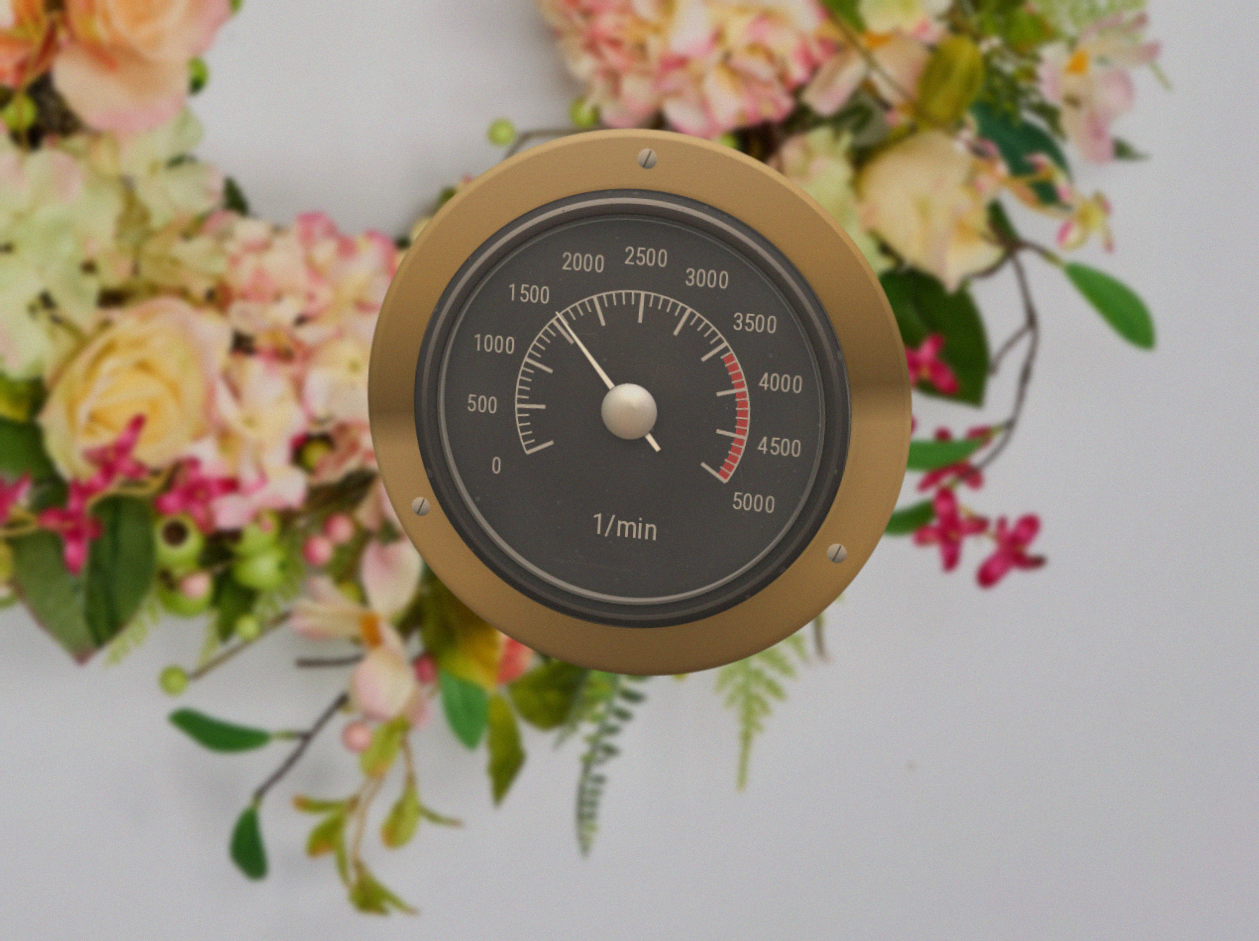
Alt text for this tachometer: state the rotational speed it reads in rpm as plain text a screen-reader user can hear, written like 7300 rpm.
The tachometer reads 1600 rpm
